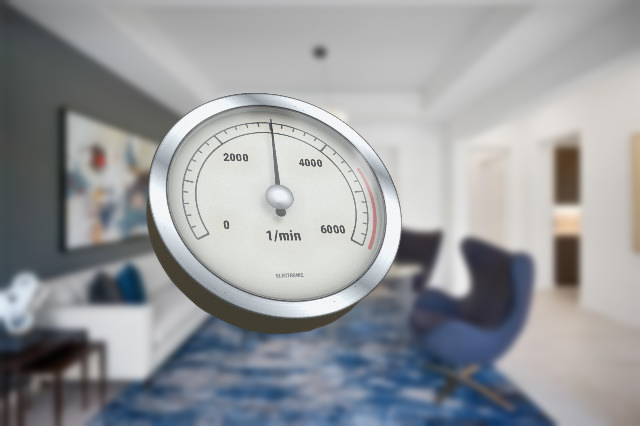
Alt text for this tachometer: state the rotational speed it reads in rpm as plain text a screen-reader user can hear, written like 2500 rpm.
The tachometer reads 3000 rpm
